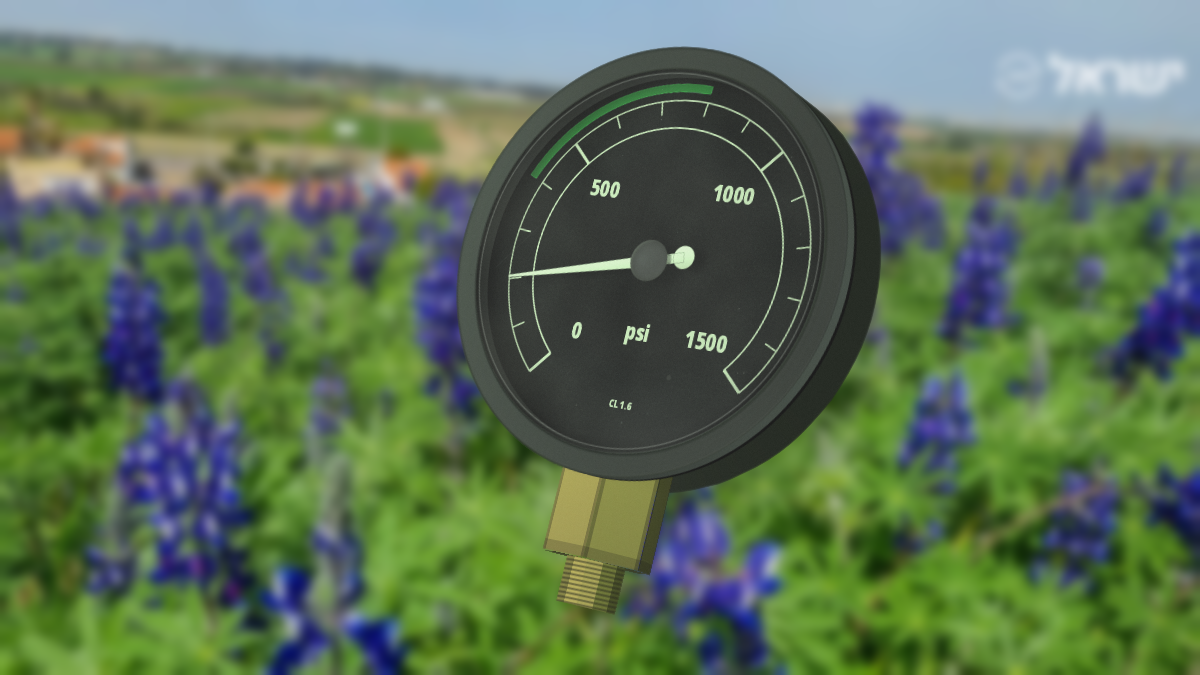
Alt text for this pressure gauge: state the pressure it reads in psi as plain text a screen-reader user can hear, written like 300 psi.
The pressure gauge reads 200 psi
